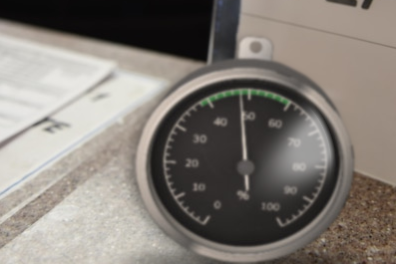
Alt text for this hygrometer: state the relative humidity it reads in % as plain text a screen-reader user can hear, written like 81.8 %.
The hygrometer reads 48 %
